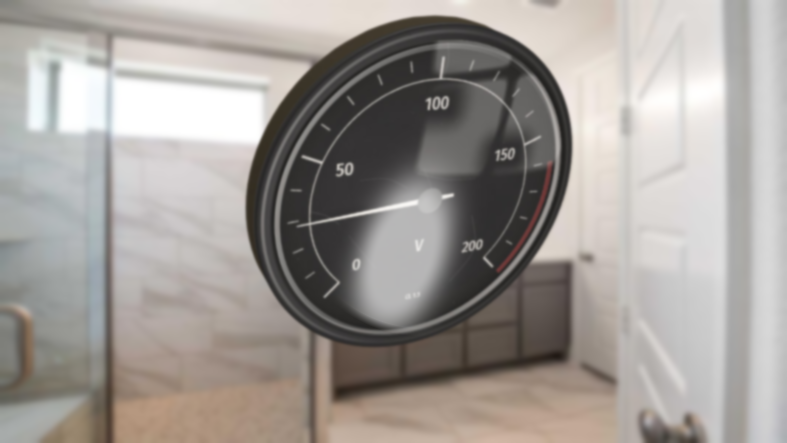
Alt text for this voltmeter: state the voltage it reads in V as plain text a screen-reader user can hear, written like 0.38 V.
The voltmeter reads 30 V
